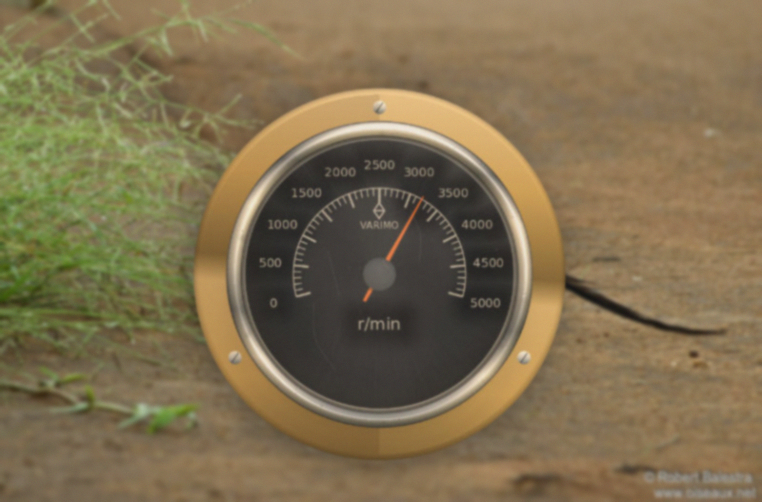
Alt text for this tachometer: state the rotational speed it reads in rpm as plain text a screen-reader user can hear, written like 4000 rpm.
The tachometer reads 3200 rpm
